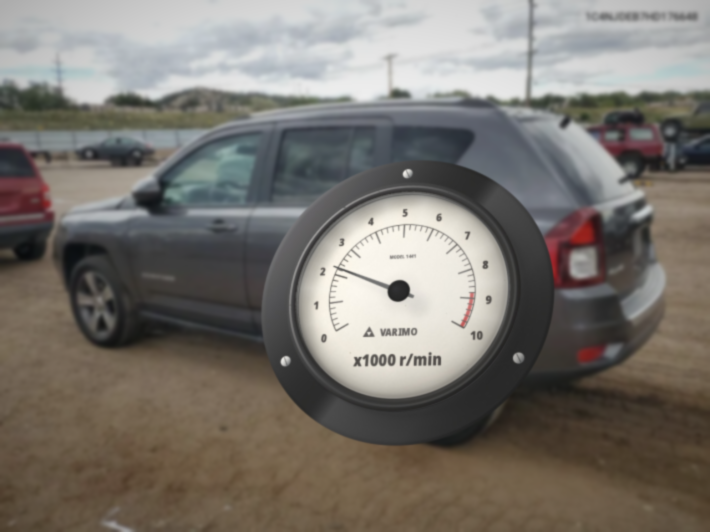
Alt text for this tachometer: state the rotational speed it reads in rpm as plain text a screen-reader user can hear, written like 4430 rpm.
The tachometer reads 2200 rpm
